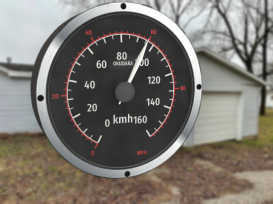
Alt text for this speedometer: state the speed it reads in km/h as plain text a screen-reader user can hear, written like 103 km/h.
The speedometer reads 95 km/h
